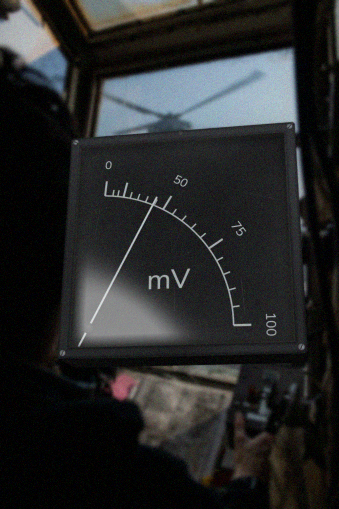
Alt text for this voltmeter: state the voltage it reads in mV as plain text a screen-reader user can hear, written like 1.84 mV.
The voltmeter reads 45 mV
